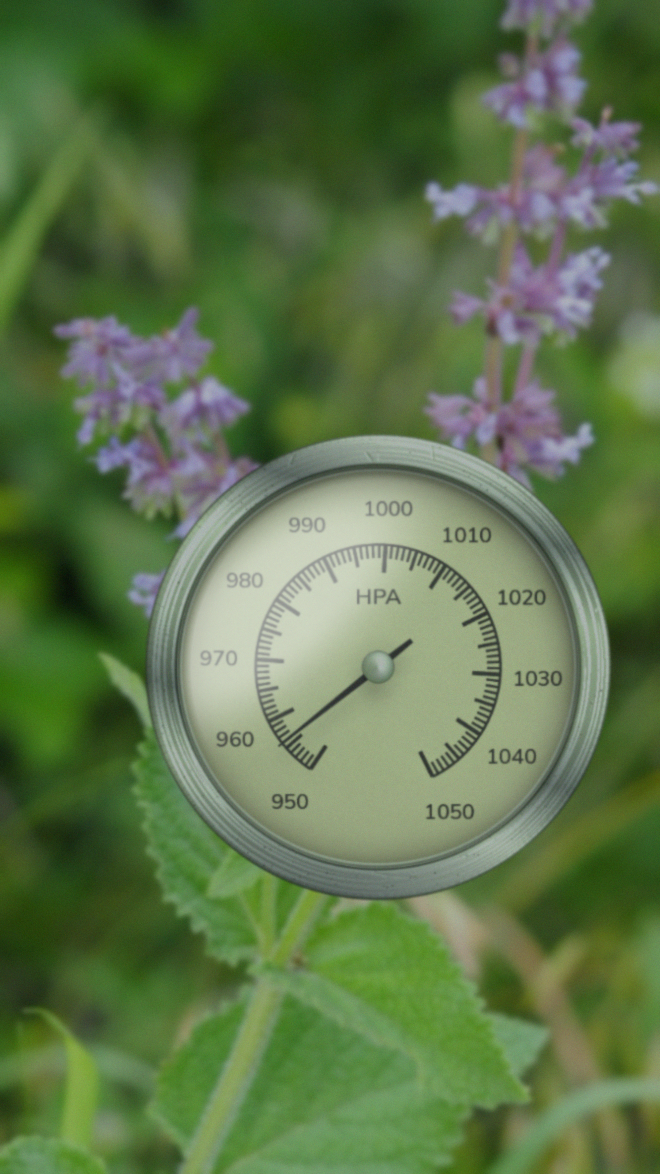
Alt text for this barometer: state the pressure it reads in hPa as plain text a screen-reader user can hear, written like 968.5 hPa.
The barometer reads 956 hPa
